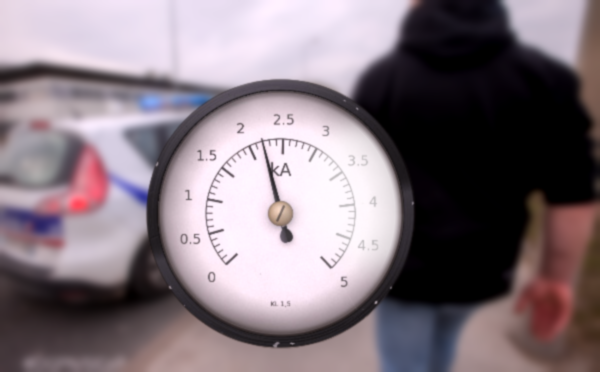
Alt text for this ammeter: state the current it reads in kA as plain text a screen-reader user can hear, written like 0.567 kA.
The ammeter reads 2.2 kA
